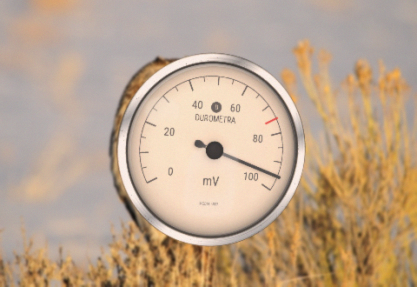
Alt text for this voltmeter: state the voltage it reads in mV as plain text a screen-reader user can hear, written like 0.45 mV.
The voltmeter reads 95 mV
